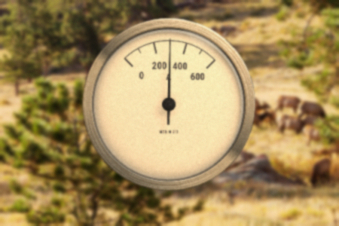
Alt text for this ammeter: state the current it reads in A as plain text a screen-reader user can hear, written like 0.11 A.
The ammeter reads 300 A
